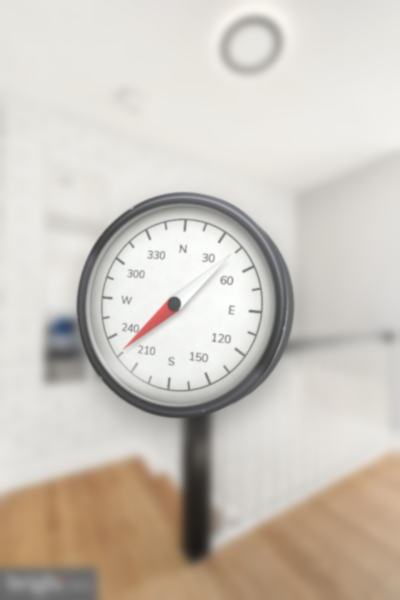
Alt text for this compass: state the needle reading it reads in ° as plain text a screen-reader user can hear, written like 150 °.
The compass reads 225 °
